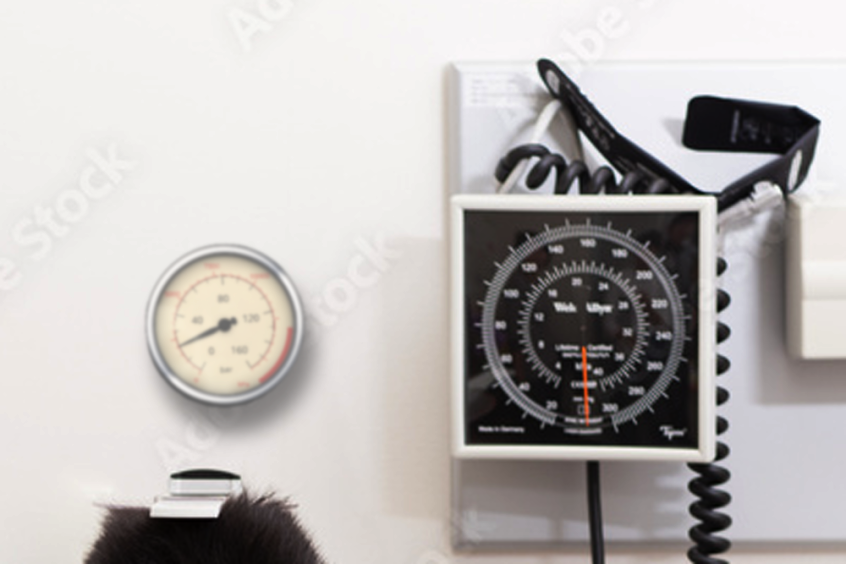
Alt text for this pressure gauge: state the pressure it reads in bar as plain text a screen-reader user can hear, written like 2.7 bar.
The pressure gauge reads 20 bar
